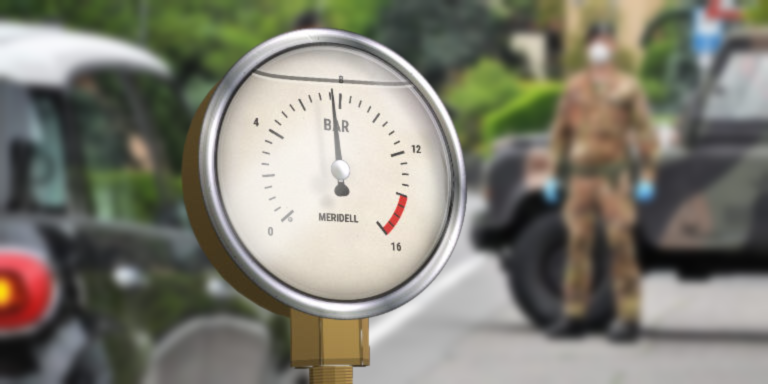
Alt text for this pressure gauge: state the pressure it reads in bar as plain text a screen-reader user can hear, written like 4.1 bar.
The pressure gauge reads 7.5 bar
